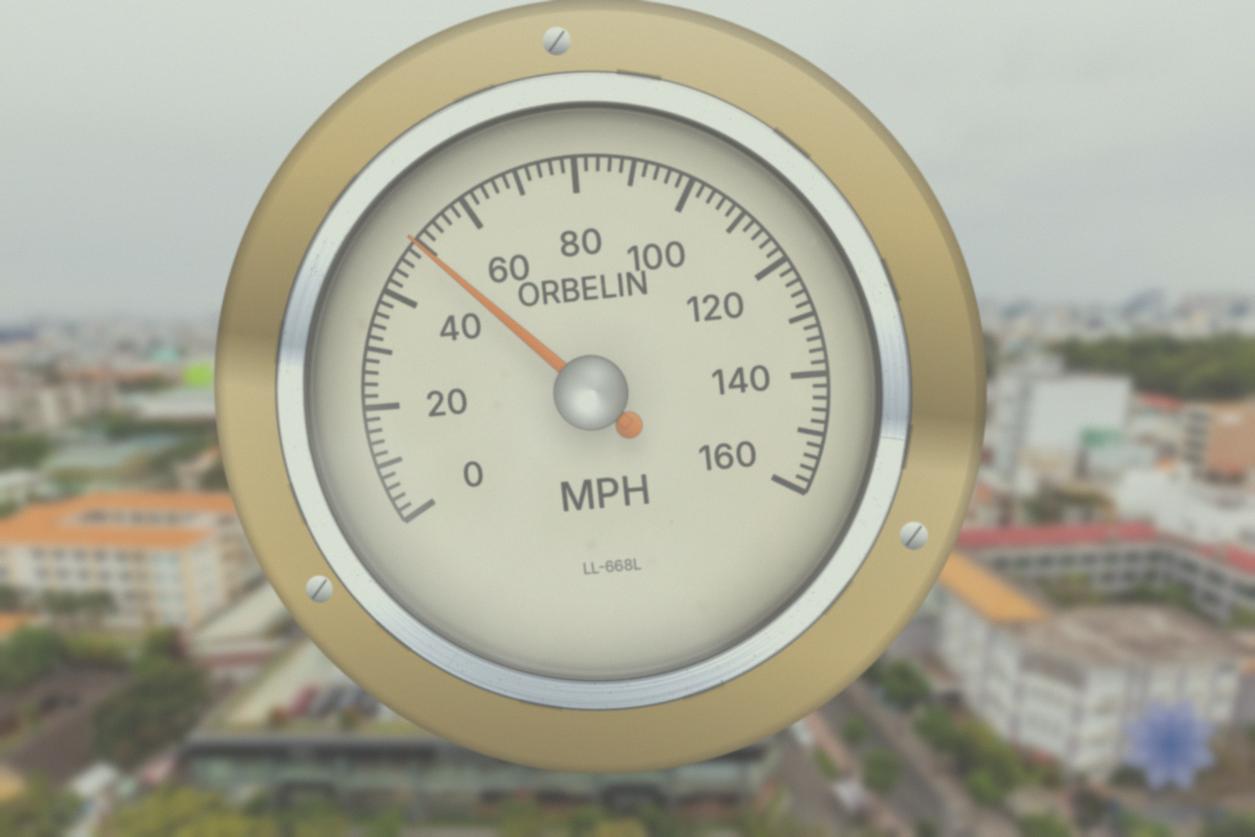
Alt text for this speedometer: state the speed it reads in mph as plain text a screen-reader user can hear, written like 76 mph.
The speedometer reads 50 mph
